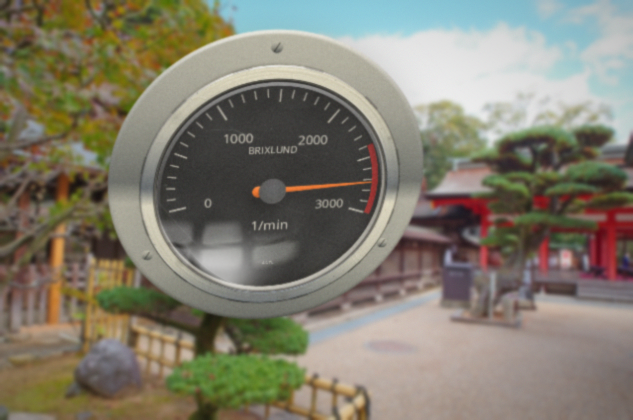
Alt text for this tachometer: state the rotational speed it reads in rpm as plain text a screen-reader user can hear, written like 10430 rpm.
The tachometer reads 2700 rpm
